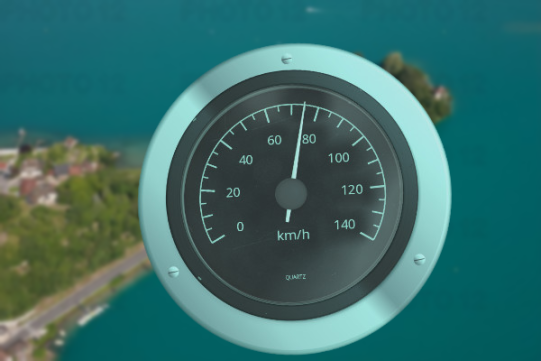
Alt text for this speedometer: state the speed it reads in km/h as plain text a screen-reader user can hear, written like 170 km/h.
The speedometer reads 75 km/h
